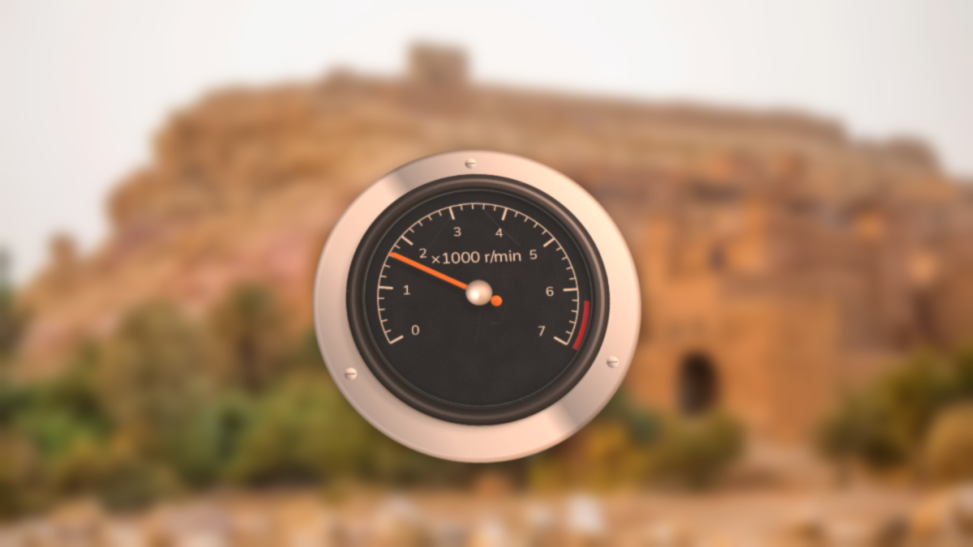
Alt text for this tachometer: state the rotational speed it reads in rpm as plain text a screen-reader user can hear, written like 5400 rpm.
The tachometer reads 1600 rpm
